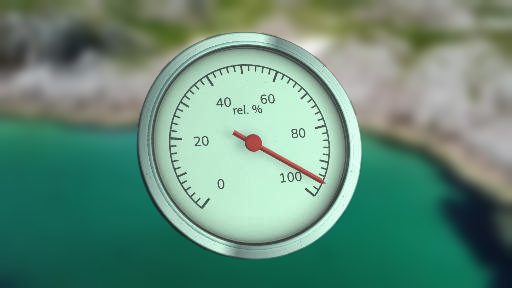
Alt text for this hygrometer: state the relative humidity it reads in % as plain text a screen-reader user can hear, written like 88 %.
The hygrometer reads 96 %
